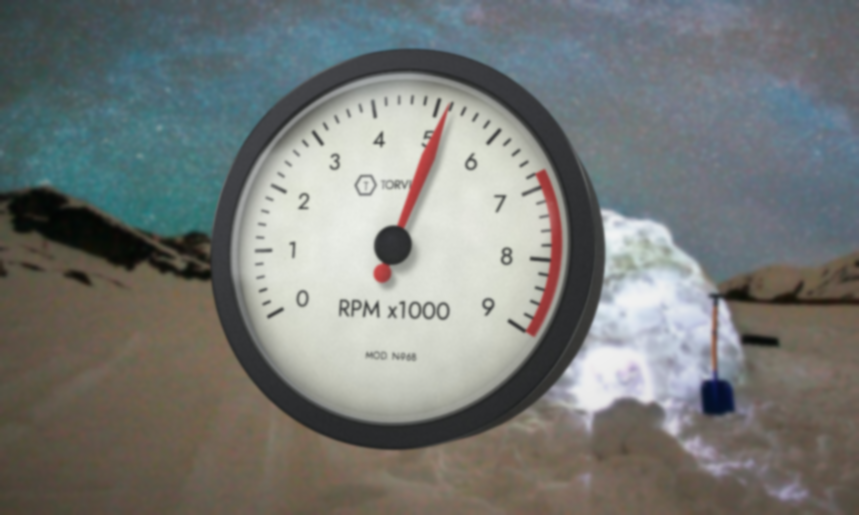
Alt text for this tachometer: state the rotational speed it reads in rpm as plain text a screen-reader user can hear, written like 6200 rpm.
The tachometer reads 5200 rpm
